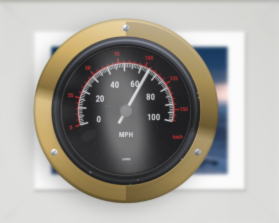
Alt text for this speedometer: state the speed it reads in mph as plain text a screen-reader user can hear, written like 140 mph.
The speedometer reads 65 mph
